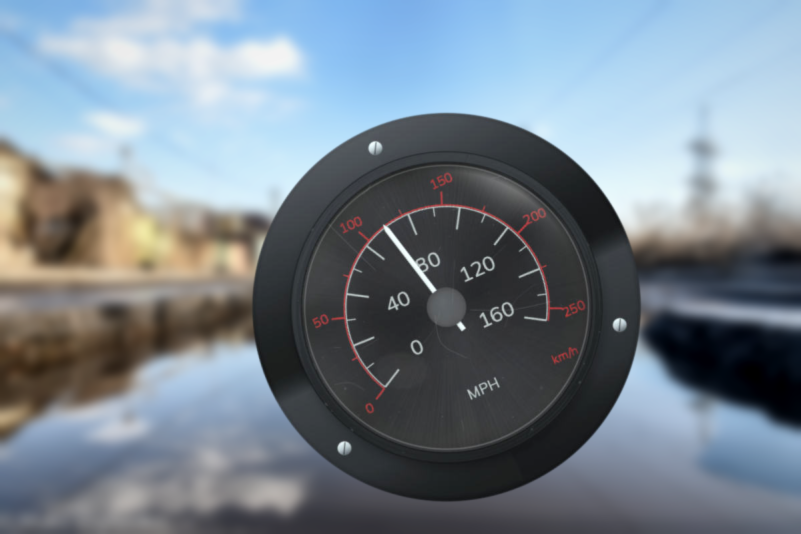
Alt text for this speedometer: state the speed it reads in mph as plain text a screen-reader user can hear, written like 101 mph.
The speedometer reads 70 mph
